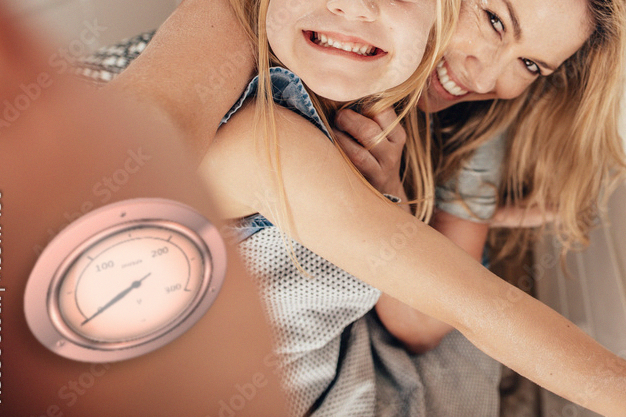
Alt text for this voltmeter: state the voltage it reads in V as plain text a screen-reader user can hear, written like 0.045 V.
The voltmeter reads 0 V
